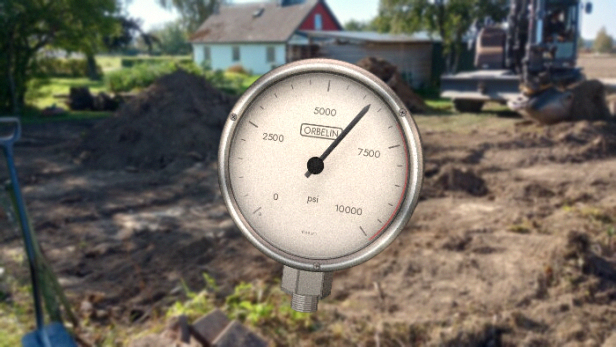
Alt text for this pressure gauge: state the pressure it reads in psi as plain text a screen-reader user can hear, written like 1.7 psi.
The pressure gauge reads 6250 psi
